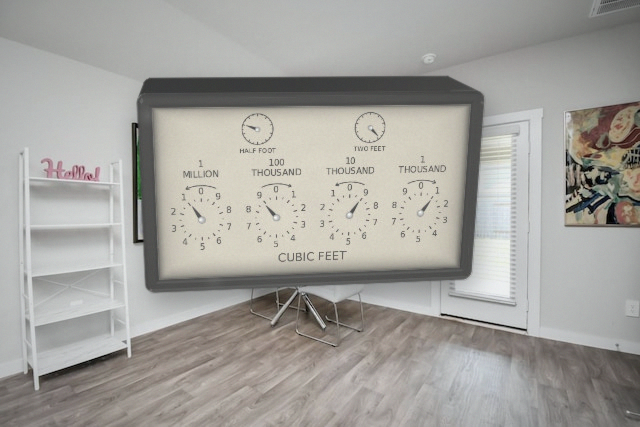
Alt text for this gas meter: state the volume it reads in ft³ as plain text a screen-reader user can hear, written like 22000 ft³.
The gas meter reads 89100 ft³
